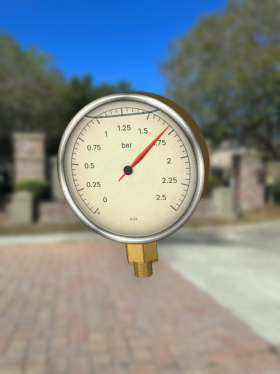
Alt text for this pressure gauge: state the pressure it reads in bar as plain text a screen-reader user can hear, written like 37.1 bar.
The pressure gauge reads 1.7 bar
